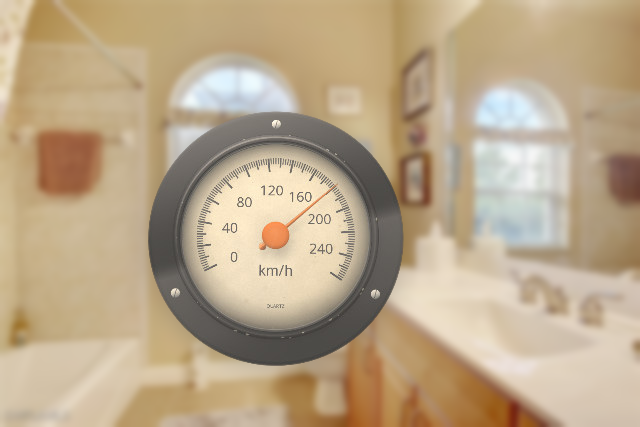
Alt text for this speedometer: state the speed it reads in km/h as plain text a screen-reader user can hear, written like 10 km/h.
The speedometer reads 180 km/h
